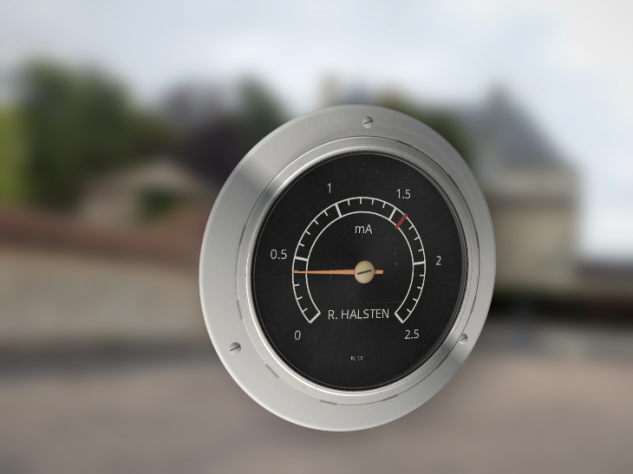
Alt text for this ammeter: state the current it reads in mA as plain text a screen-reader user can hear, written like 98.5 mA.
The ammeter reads 0.4 mA
